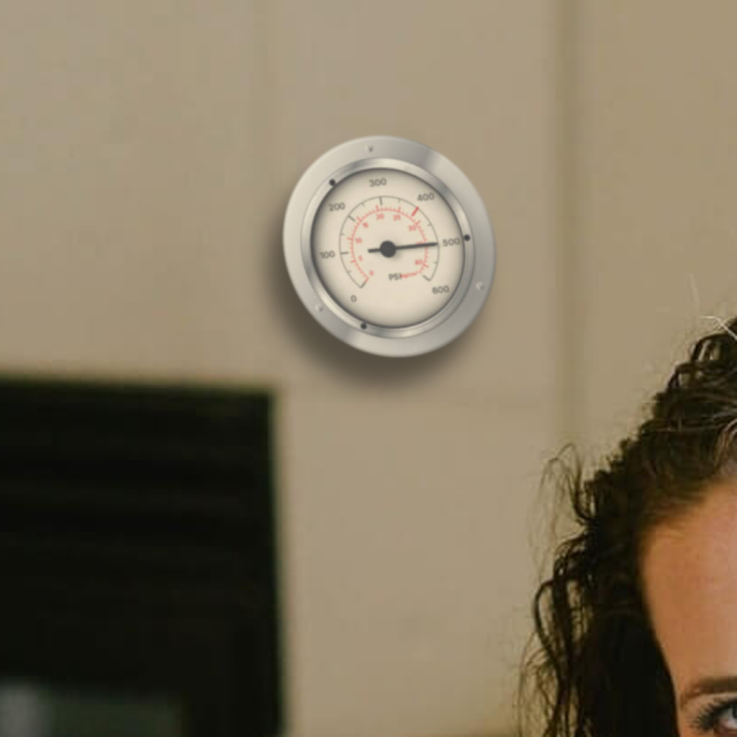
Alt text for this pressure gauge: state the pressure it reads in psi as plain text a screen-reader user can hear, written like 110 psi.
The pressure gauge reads 500 psi
